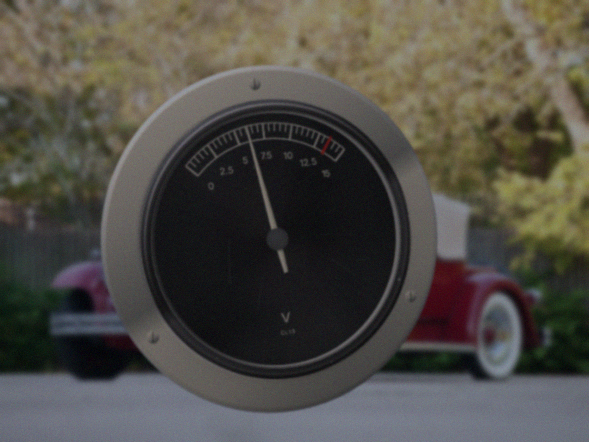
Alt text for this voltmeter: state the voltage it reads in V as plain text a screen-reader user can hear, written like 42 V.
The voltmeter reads 6 V
